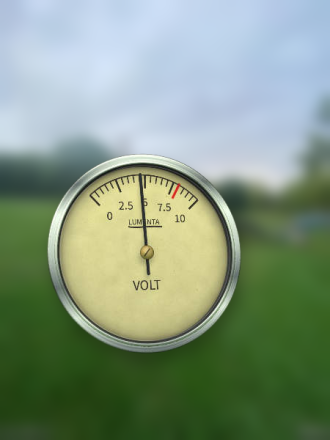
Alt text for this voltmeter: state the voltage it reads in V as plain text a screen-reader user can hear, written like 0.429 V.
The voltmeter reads 4.5 V
